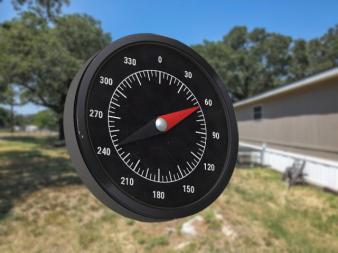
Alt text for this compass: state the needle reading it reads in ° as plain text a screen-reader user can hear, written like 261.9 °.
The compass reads 60 °
